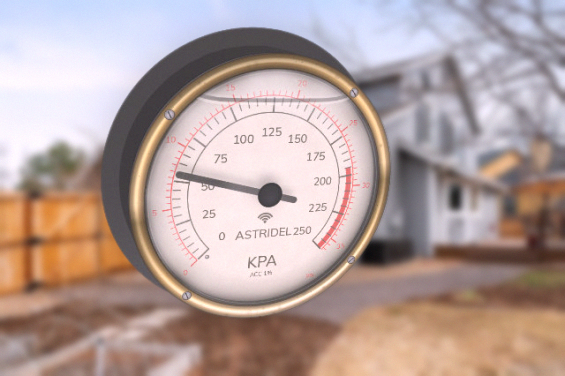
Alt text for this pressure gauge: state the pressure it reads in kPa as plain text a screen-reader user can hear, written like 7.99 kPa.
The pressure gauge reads 55 kPa
